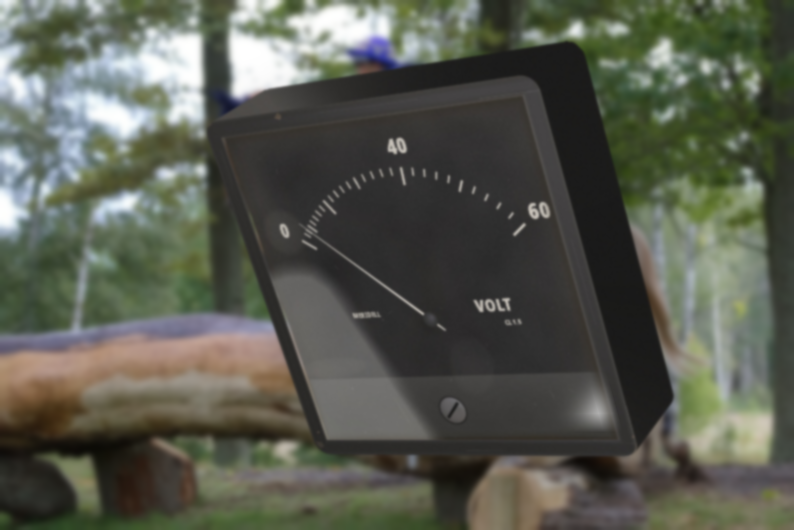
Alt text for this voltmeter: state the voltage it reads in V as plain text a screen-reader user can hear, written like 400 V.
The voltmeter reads 10 V
